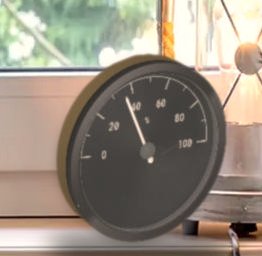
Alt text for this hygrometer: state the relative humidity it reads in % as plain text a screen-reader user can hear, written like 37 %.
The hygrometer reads 35 %
